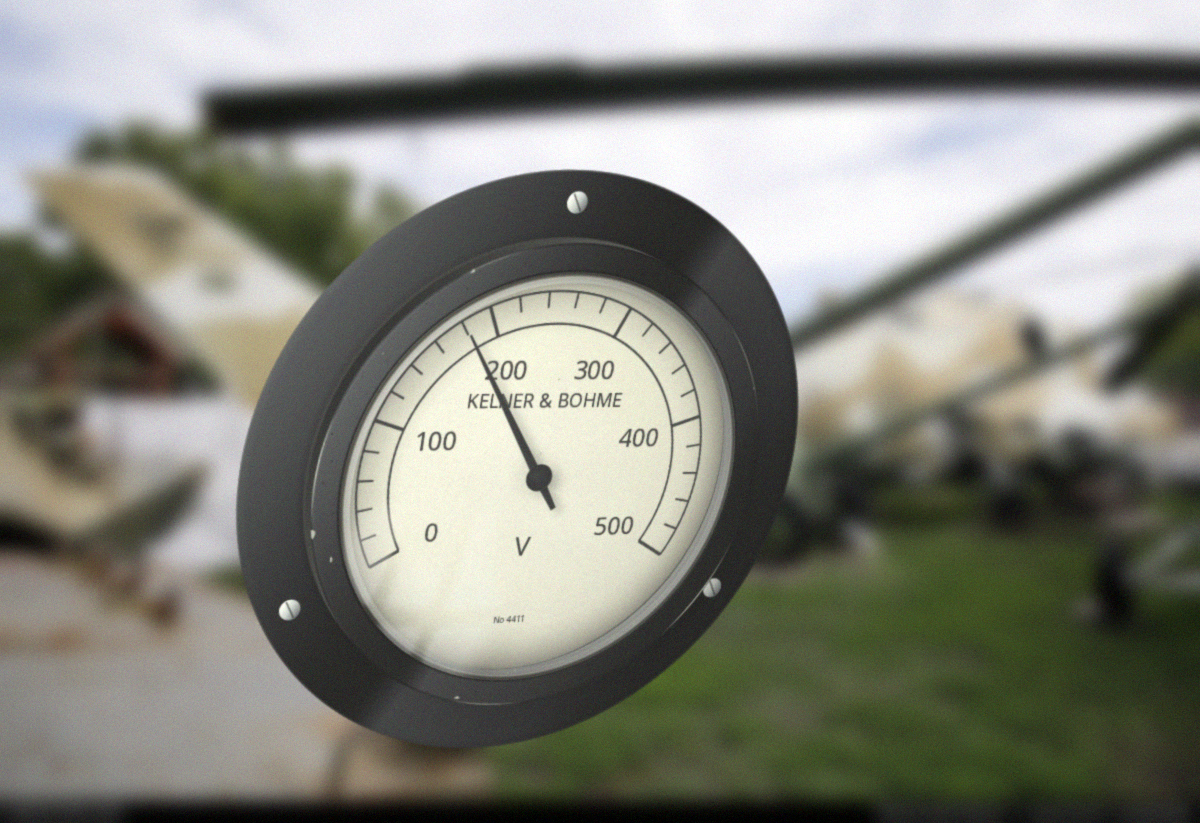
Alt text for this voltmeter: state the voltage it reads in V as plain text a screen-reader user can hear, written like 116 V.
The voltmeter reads 180 V
